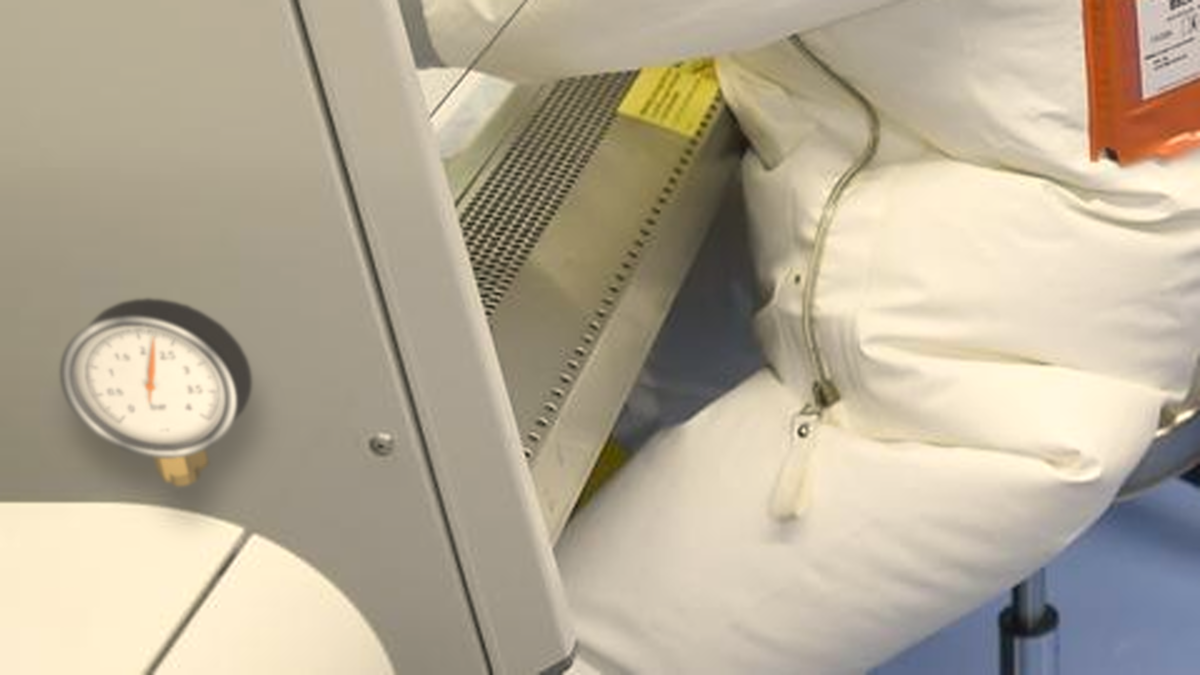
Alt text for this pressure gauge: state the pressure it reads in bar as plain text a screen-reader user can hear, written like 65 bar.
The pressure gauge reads 2.25 bar
